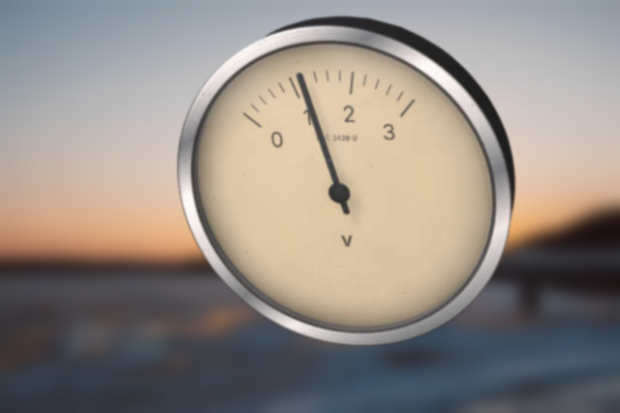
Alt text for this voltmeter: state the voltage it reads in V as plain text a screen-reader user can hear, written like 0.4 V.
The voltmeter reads 1.2 V
